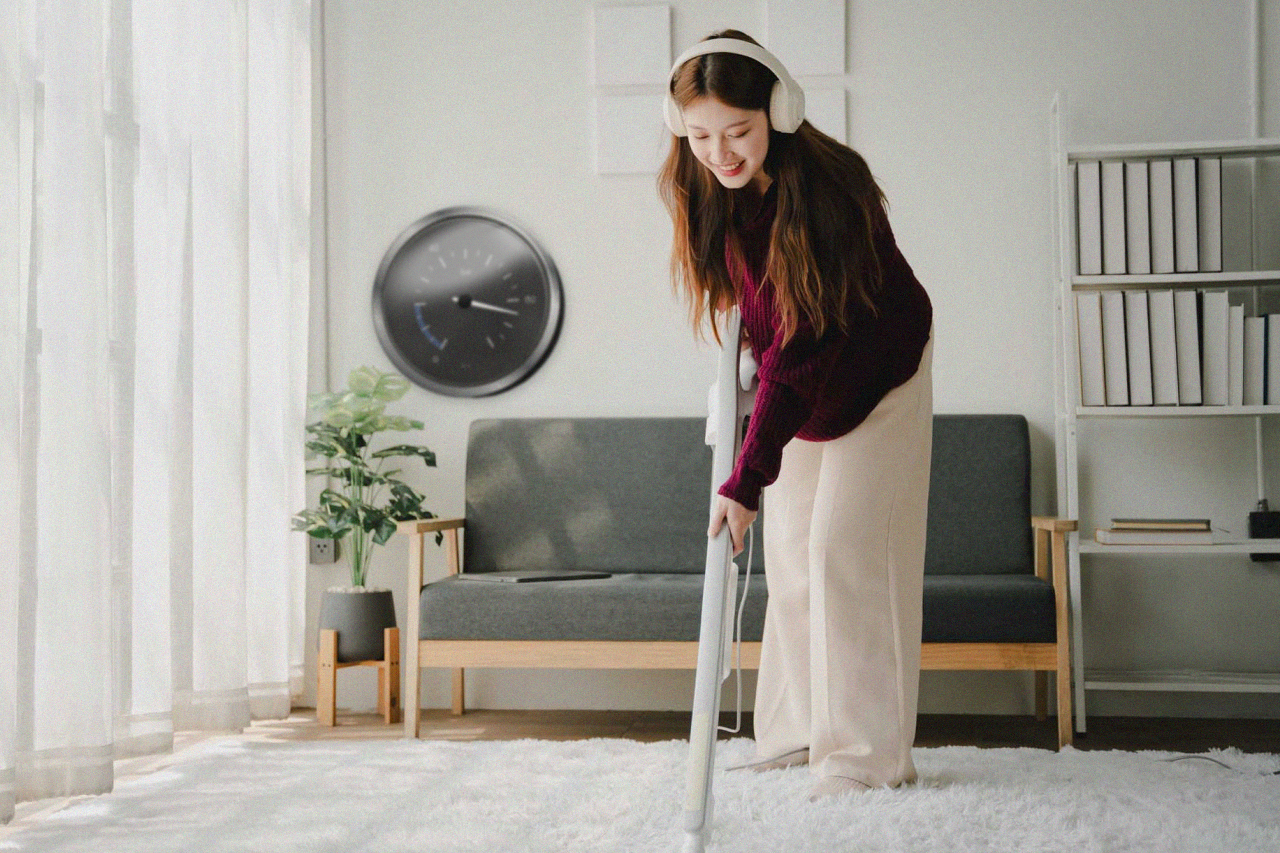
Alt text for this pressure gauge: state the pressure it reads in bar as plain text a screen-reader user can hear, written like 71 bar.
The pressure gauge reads 85 bar
